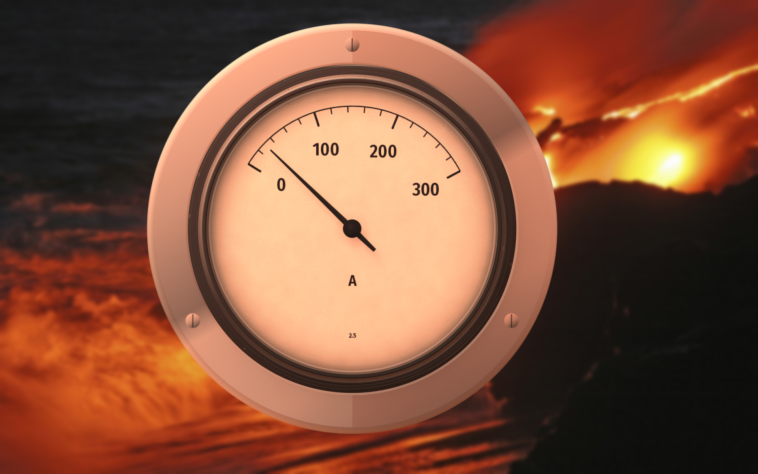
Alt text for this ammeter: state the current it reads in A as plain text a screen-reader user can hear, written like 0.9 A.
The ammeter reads 30 A
